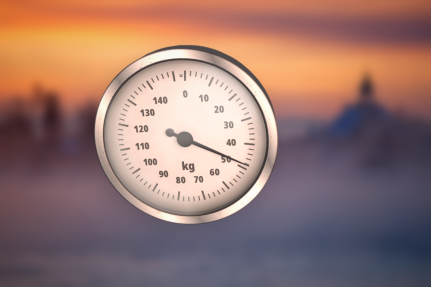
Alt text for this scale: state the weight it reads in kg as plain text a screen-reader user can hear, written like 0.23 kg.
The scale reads 48 kg
